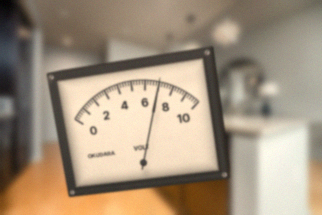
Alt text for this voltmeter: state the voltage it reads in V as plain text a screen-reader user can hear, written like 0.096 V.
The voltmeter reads 7 V
